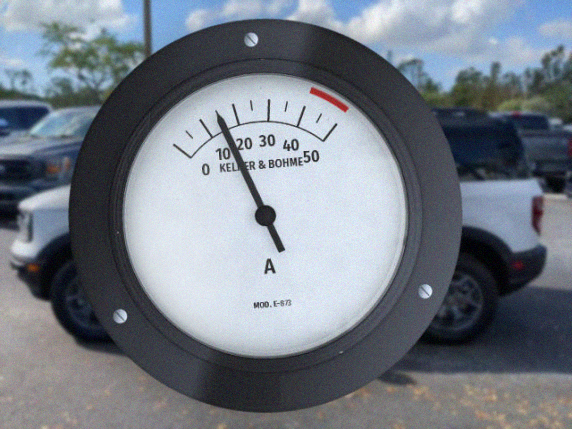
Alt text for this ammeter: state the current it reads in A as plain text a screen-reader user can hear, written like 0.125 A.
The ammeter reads 15 A
